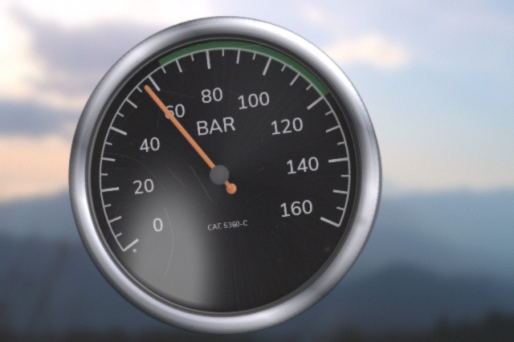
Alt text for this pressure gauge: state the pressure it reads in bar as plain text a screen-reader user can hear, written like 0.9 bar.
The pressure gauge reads 57.5 bar
